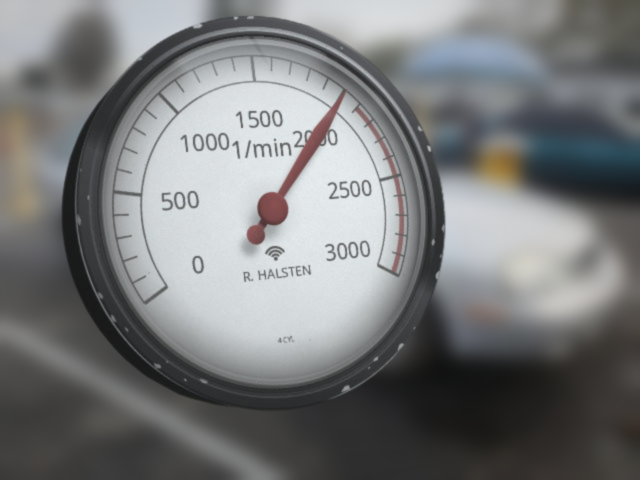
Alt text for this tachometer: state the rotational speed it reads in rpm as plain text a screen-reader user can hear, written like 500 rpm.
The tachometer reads 2000 rpm
